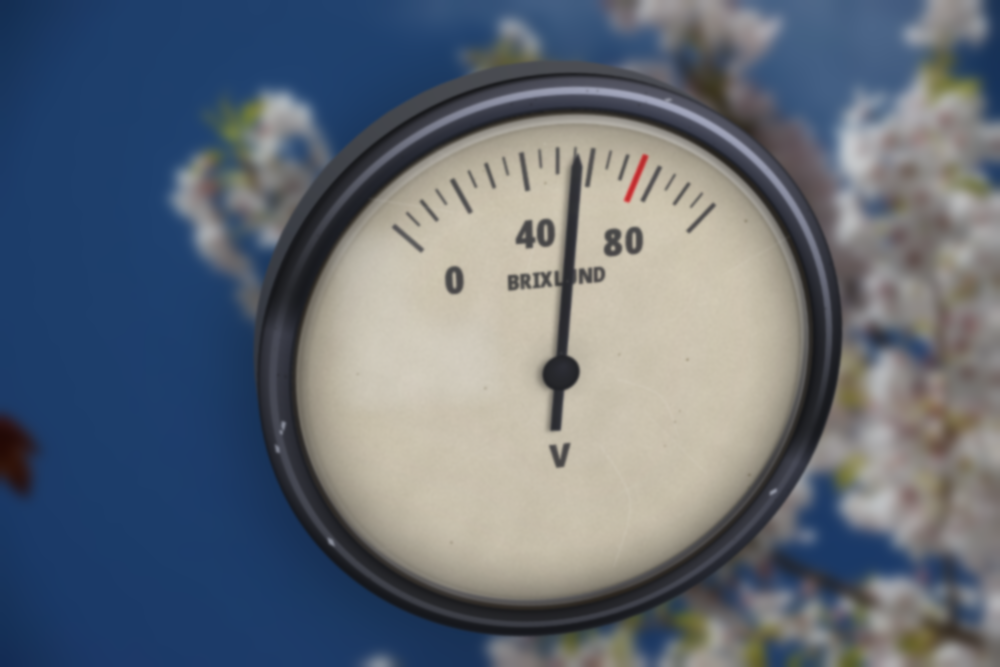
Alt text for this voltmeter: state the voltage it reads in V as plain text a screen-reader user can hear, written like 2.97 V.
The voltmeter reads 55 V
